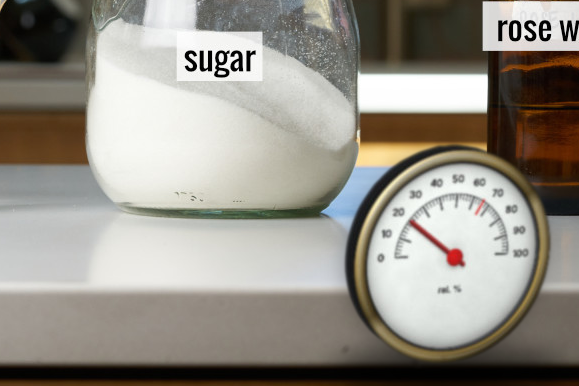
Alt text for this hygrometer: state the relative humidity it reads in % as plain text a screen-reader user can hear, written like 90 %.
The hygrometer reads 20 %
